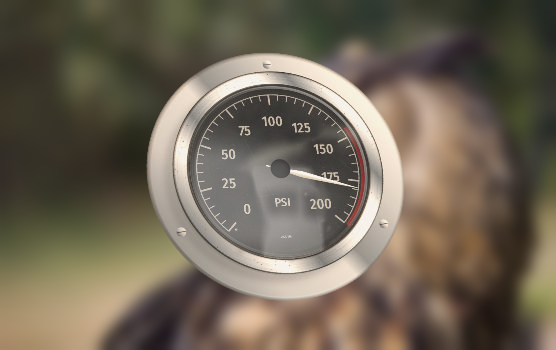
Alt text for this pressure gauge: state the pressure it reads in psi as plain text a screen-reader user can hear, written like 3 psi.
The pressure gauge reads 180 psi
